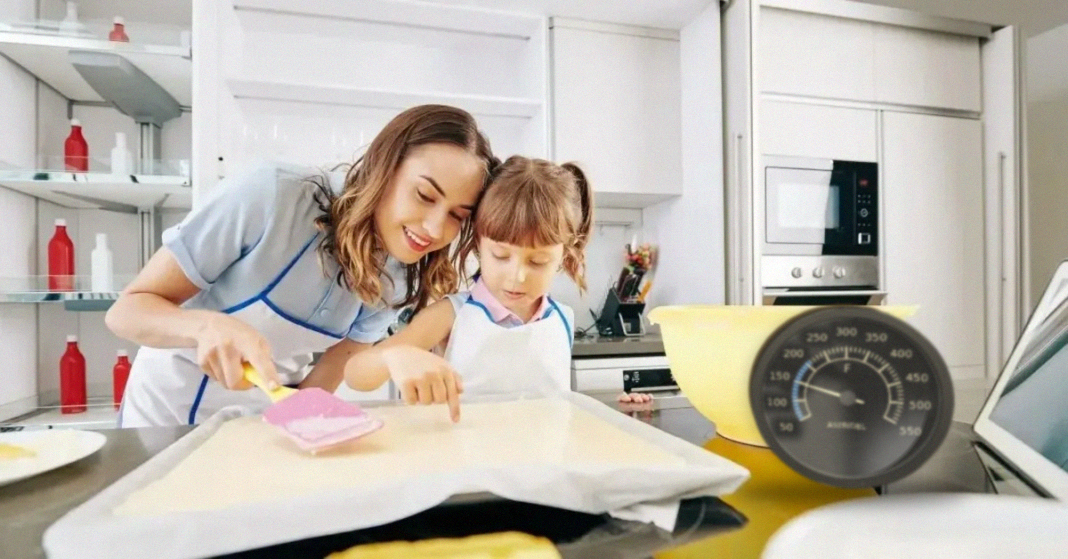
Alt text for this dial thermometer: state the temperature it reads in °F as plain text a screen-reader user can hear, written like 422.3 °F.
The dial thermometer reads 150 °F
